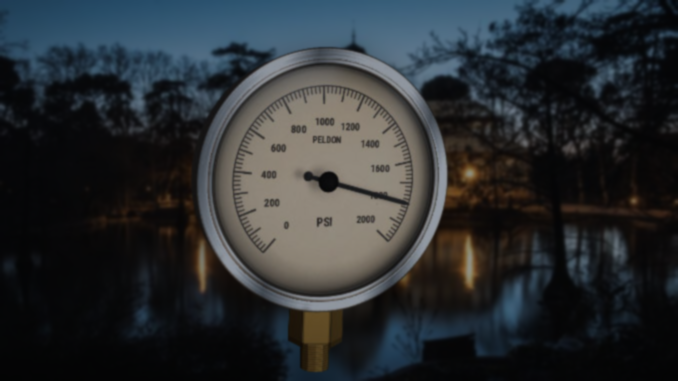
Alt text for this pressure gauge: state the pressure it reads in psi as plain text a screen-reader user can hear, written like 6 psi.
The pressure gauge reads 1800 psi
